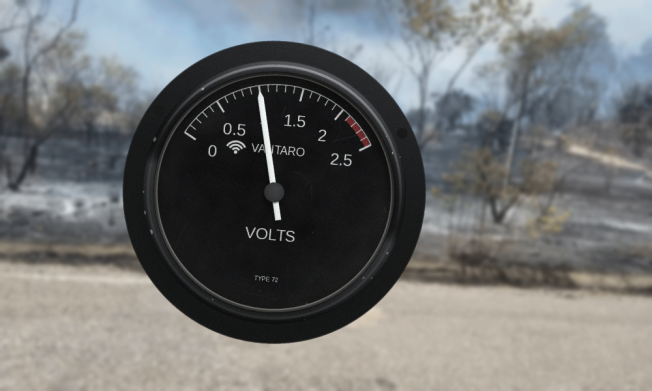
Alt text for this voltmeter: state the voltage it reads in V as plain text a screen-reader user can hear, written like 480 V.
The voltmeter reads 1 V
